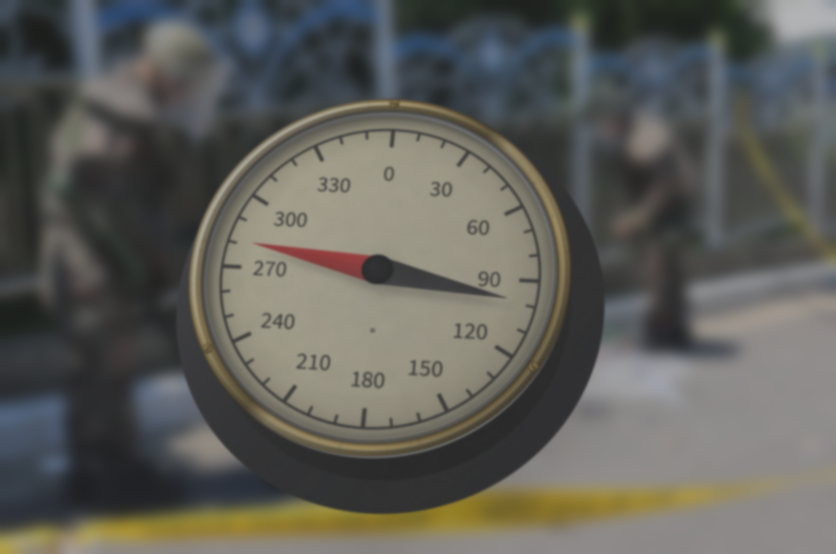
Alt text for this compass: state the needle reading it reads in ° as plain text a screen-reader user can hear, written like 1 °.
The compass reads 280 °
